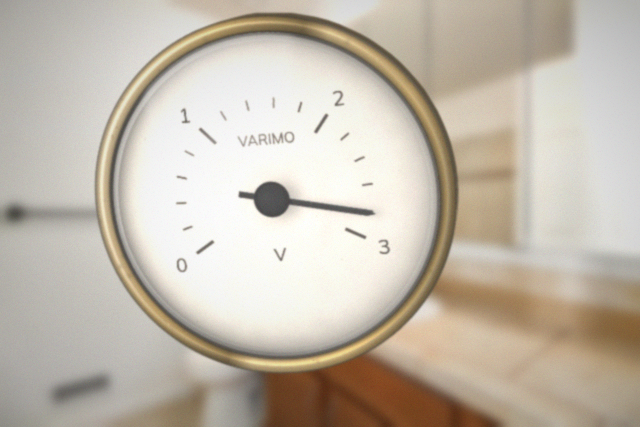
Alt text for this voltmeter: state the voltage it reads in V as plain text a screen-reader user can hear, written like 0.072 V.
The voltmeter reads 2.8 V
